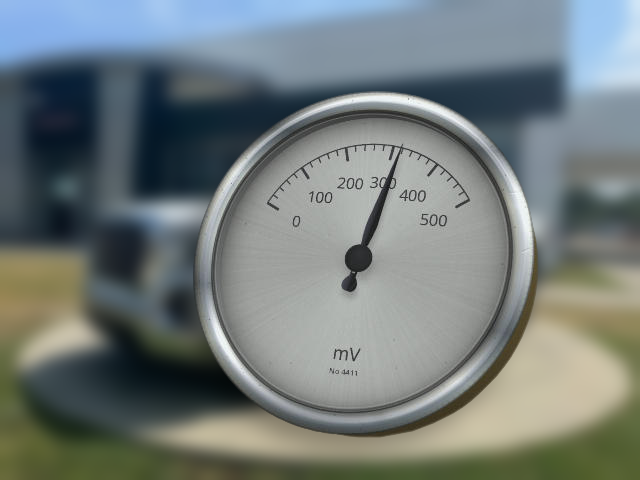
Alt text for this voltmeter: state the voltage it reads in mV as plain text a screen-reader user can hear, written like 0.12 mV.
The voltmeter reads 320 mV
